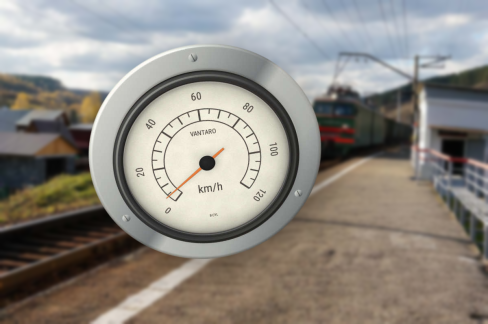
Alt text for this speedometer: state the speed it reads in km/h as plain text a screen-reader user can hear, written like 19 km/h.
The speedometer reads 5 km/h
